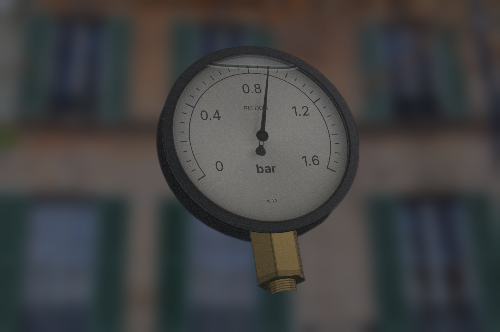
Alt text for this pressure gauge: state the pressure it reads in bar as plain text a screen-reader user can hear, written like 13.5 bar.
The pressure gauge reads 0.9 bar
